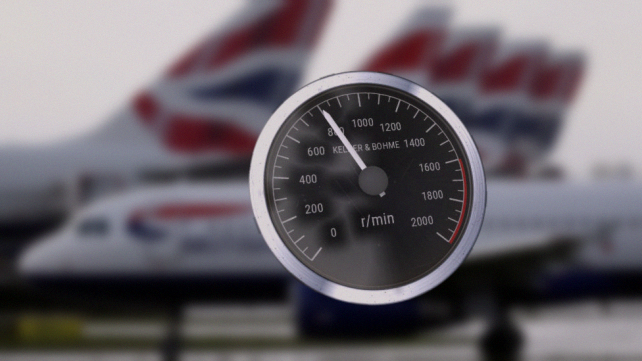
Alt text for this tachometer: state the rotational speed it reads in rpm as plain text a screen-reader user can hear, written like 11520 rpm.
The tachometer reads 800 rpm
